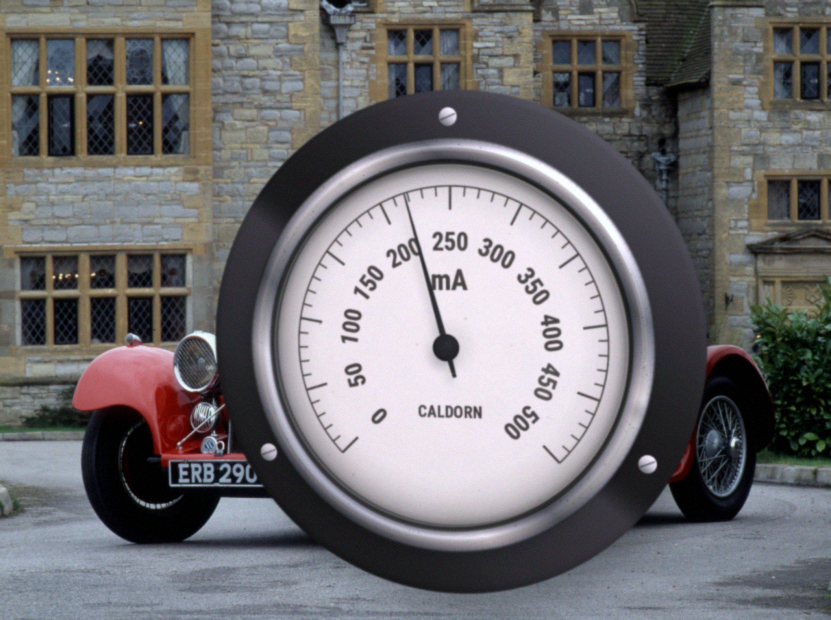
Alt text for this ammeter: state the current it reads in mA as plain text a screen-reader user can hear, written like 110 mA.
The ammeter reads 220 mA
